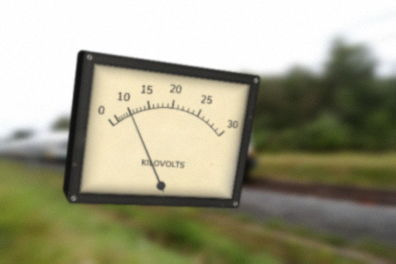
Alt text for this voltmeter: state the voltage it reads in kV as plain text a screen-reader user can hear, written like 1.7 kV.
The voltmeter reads 10 kV
